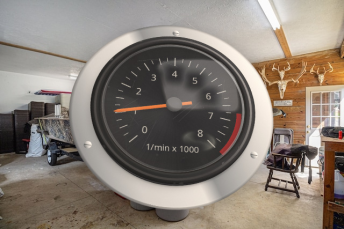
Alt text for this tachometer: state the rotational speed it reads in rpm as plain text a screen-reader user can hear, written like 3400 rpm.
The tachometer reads 1000 rpm
